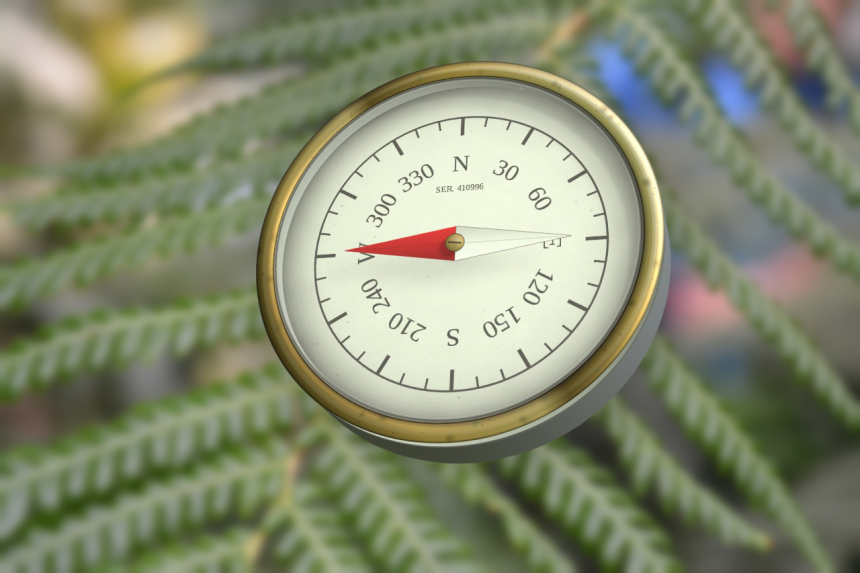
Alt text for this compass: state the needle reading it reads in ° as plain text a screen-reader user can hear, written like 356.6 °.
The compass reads 270 °
